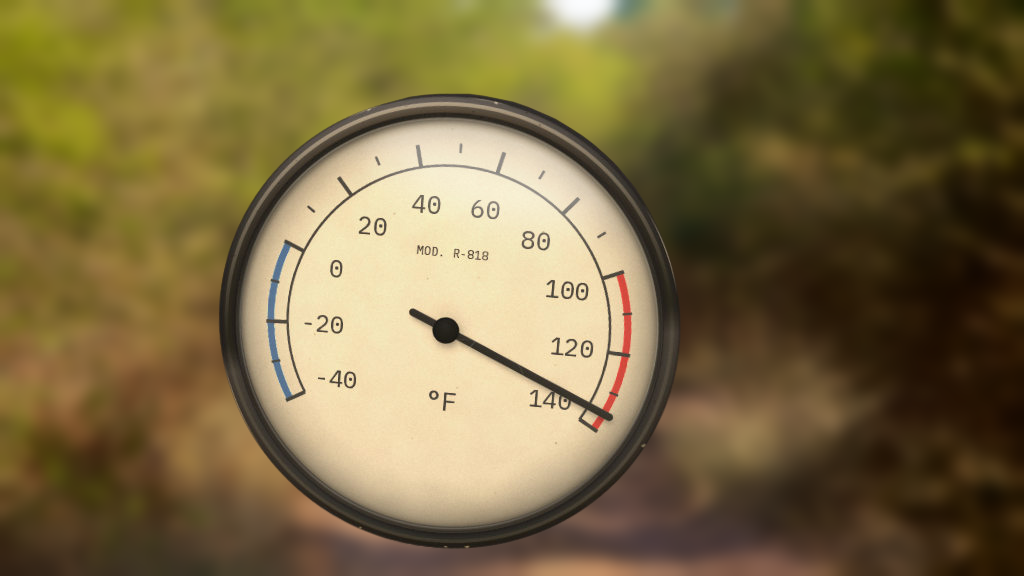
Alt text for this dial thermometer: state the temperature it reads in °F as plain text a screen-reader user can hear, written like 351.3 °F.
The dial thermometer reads 135 °F
